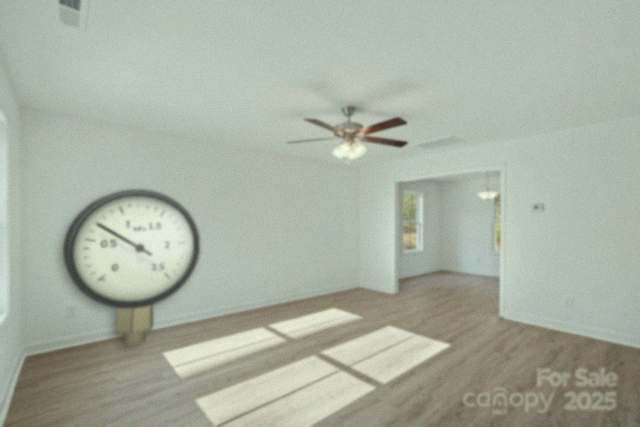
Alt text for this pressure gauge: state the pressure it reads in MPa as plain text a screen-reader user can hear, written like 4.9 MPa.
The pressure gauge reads 0.7 MPa
